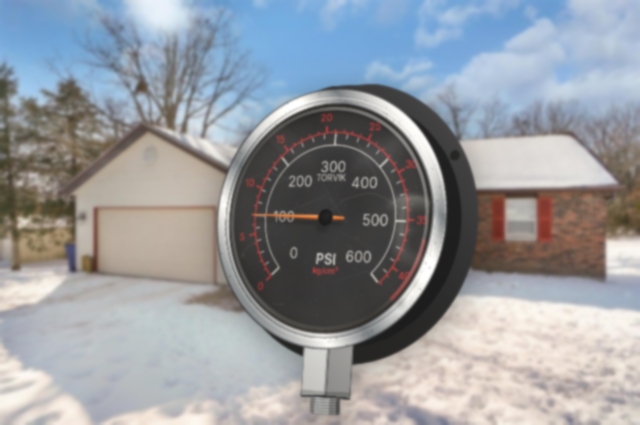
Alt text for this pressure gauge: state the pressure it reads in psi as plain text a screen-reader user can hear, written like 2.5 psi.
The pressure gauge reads 100 psi
